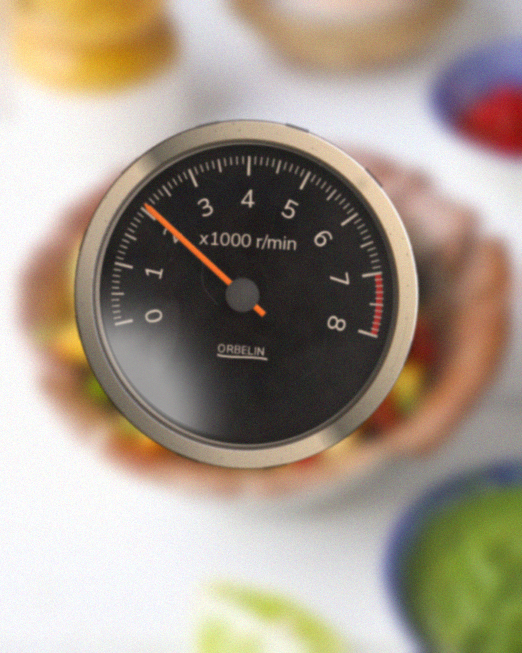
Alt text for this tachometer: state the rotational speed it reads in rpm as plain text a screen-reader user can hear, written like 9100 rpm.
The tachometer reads 2100 rpm
